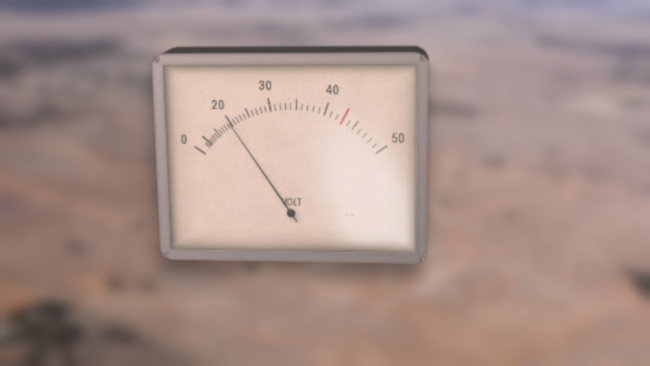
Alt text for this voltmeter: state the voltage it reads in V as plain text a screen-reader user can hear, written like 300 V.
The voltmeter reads 20 V
